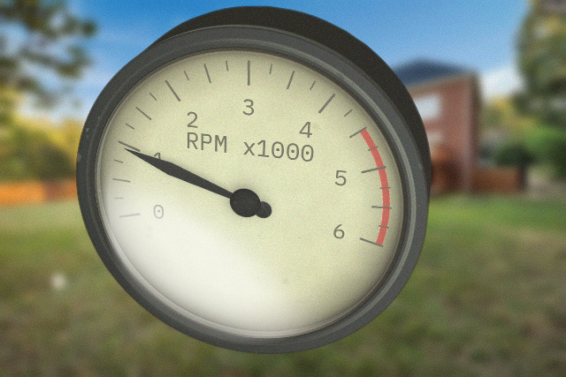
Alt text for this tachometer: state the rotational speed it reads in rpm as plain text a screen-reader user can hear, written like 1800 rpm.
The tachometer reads 1000 rpm
